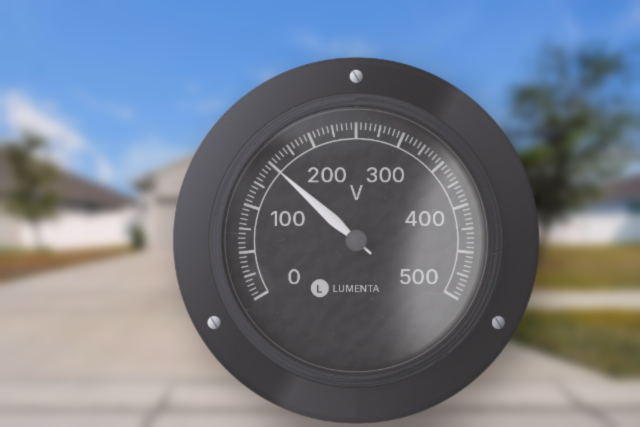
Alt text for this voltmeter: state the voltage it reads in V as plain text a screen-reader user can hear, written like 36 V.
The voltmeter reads 150 V
